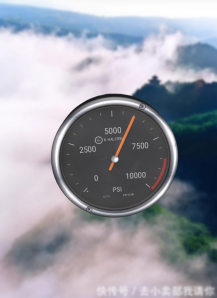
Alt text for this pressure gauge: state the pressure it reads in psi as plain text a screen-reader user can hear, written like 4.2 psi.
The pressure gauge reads 6000 psi
